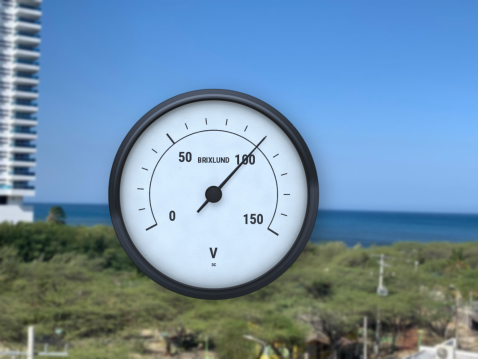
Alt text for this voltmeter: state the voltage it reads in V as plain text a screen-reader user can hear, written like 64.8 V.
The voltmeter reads 100 V
